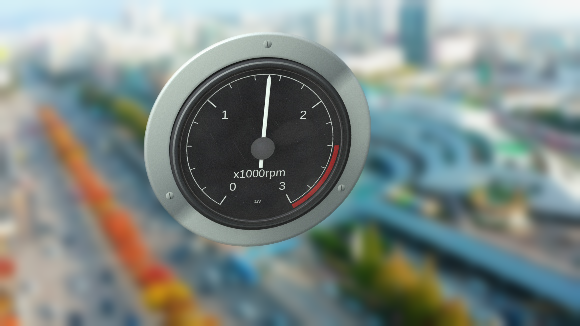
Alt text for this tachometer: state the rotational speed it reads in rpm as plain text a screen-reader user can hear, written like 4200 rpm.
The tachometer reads 1500 rpm
